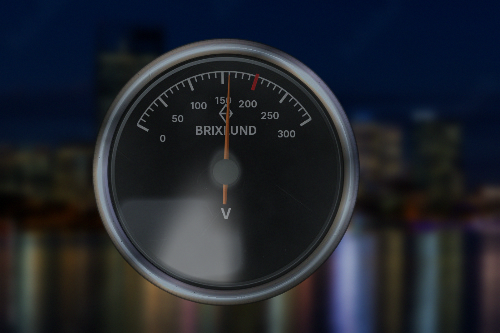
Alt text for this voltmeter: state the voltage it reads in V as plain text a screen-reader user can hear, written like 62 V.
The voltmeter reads 160 V
